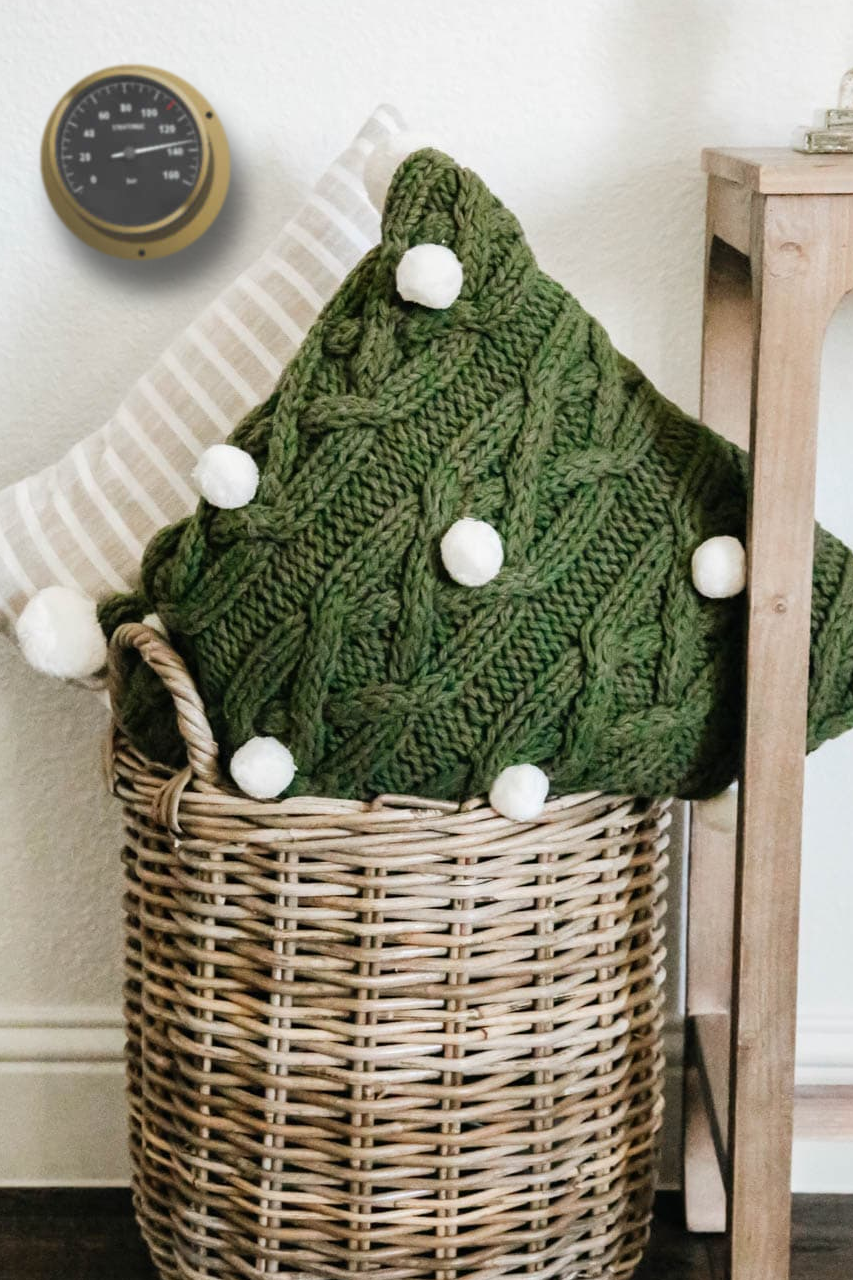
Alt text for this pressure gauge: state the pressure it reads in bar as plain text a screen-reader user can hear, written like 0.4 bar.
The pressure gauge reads 135 bar
